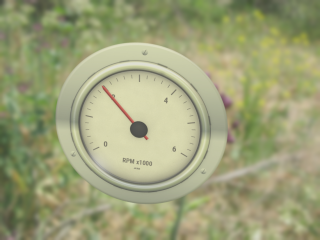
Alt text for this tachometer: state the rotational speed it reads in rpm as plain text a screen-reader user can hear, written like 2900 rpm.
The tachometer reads 2000 rpm
